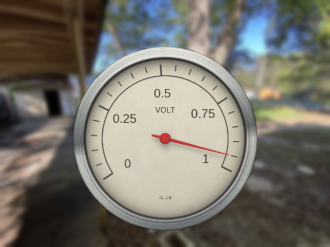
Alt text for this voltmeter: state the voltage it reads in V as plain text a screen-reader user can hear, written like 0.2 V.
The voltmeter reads 0.95 V
